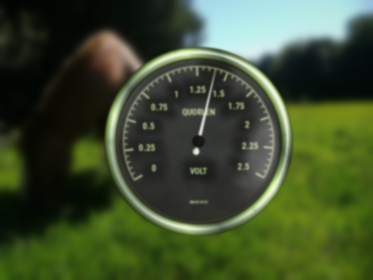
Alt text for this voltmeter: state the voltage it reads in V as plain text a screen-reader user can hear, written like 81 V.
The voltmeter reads 1.4 V
